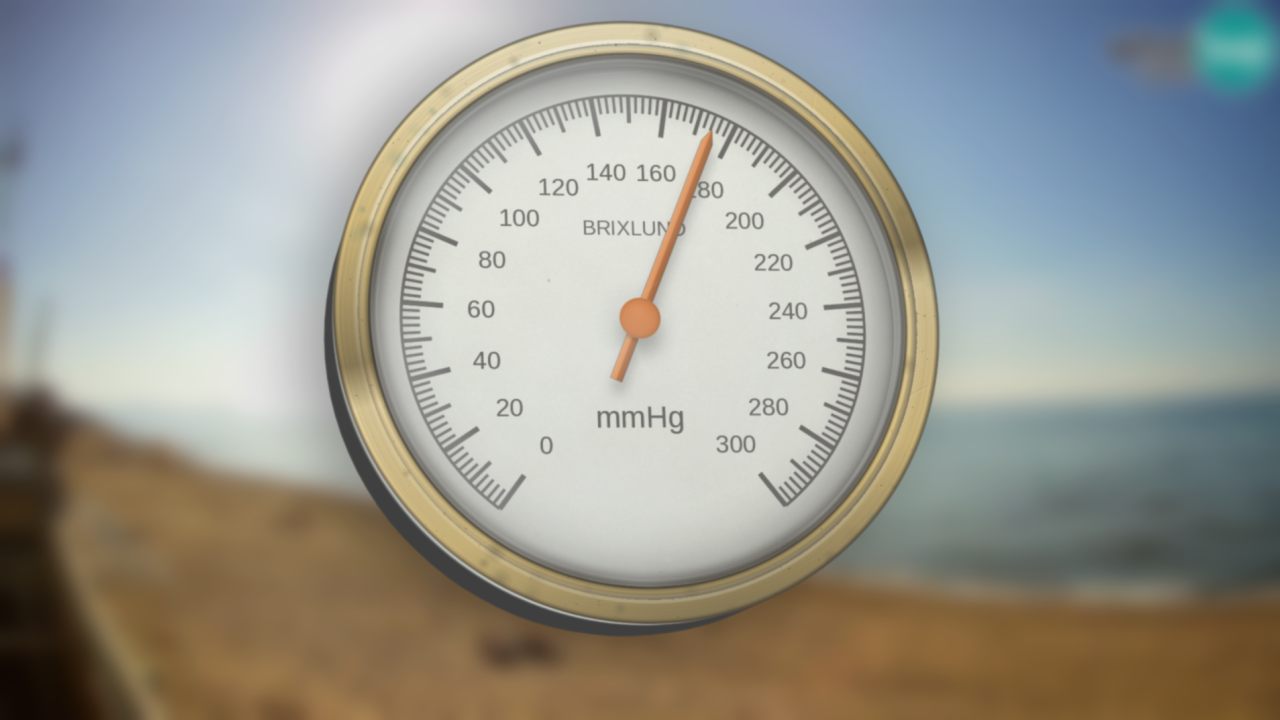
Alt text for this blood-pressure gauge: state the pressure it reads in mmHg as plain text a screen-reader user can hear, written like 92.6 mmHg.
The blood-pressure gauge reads 174 mmHg
